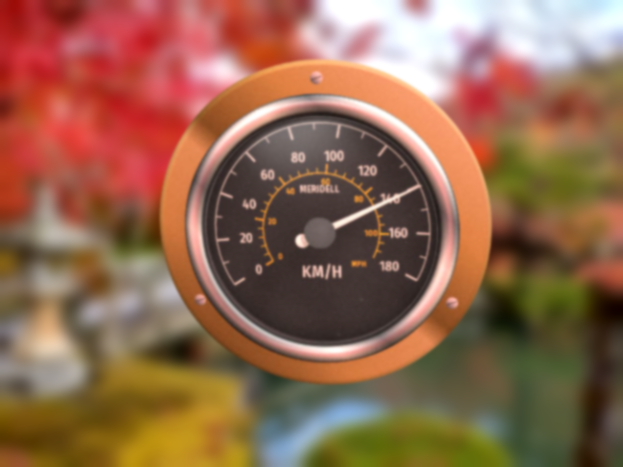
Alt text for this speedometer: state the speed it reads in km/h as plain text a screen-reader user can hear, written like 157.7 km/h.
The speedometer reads 140 km/h
